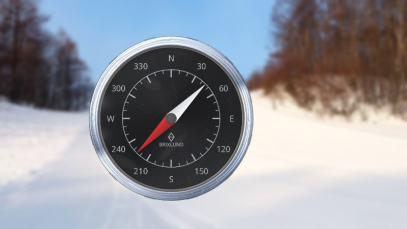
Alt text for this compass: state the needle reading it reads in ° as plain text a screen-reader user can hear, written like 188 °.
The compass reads 225 °
